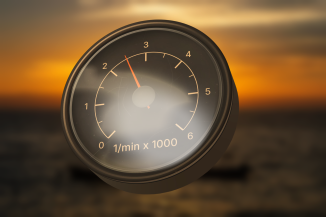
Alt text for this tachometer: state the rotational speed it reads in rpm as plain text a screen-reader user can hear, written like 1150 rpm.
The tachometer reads 2500 rpm
